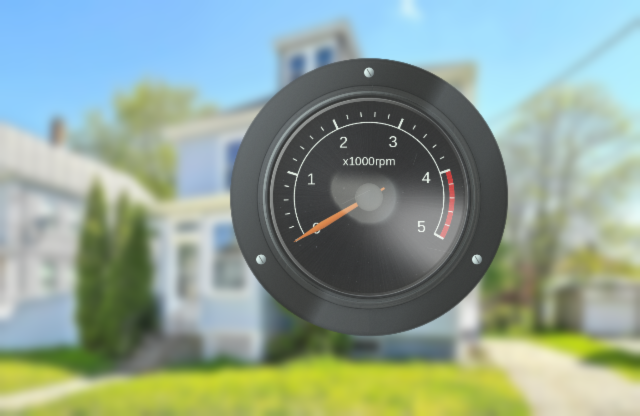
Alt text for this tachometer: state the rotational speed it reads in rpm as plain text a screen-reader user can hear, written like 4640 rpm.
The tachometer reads 0 rpm
